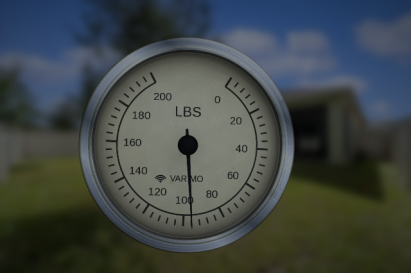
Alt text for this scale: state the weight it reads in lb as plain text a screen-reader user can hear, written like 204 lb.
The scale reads 96 lb
